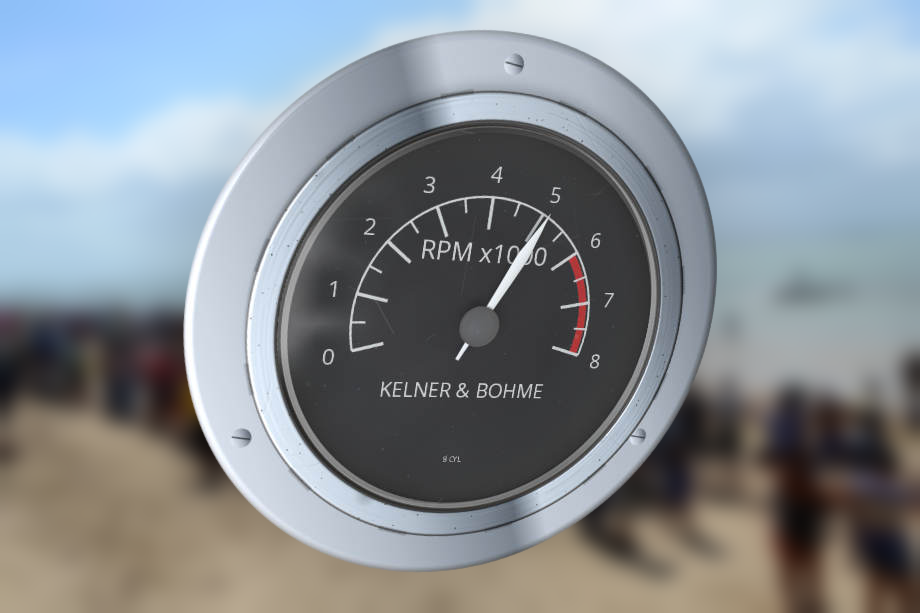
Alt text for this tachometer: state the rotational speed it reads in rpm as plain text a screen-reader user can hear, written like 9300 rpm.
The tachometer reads 5000 rpm
